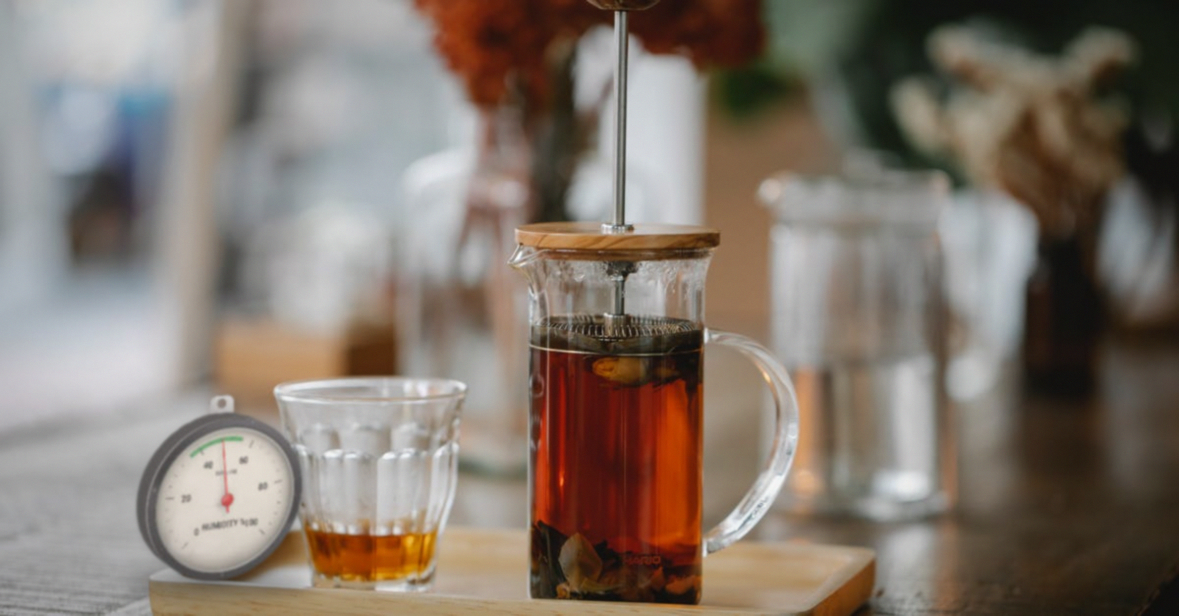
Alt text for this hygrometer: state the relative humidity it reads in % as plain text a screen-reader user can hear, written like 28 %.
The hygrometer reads 48 %
